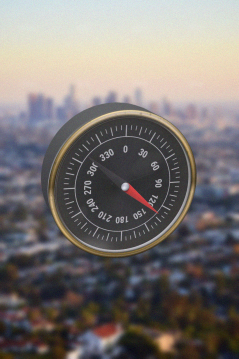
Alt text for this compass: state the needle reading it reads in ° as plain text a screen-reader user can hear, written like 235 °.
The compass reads 130 °
